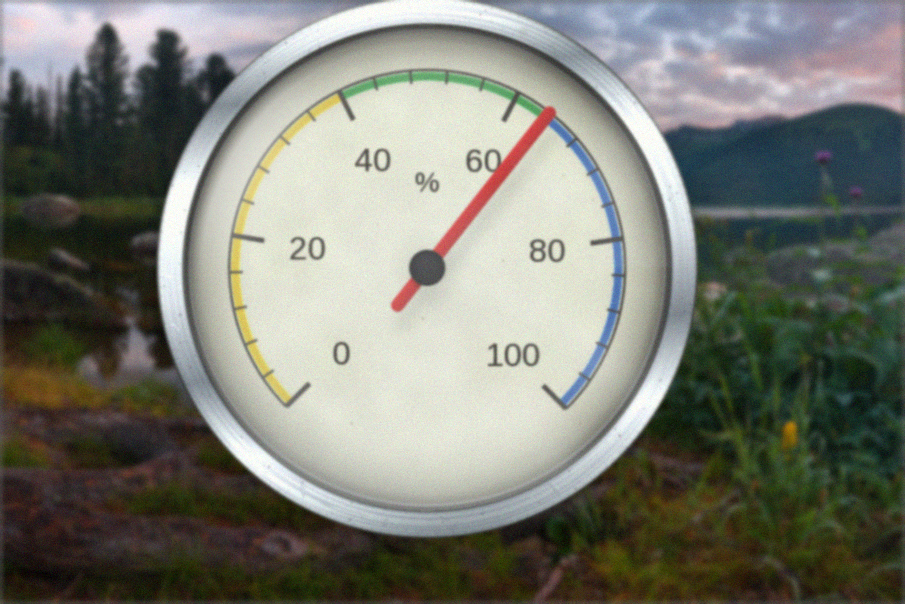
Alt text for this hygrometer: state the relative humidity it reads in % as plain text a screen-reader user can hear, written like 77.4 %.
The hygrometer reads 64 %
